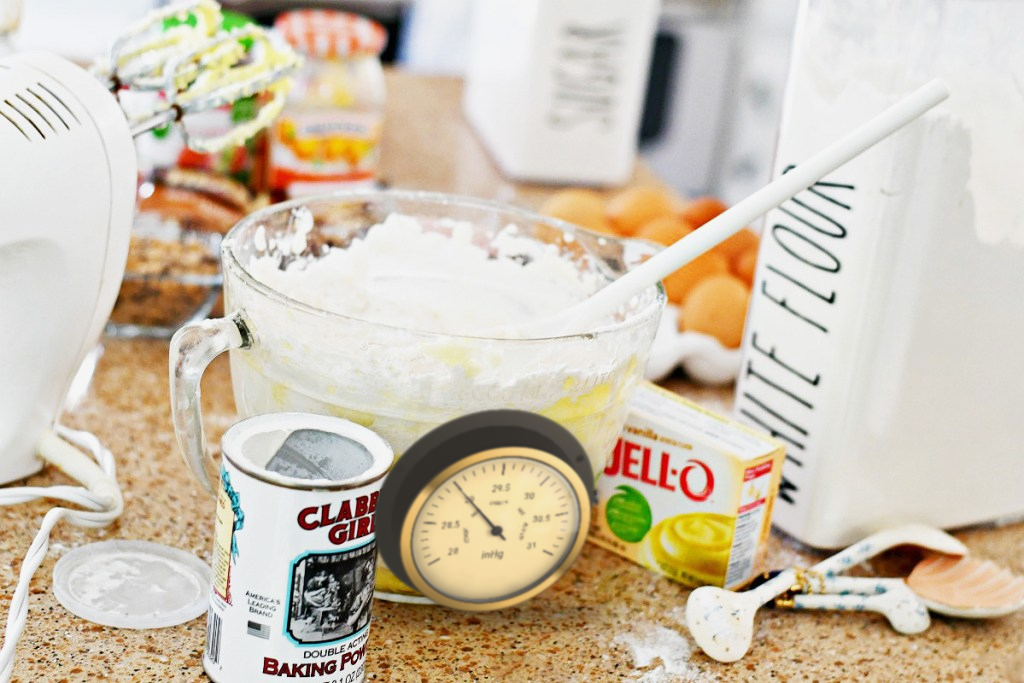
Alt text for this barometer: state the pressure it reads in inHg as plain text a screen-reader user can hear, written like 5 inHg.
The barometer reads 29 inHg
